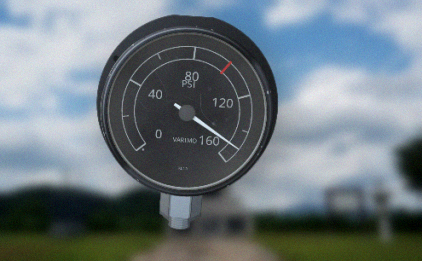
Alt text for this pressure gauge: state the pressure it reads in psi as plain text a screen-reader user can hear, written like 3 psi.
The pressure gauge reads 150 psi
